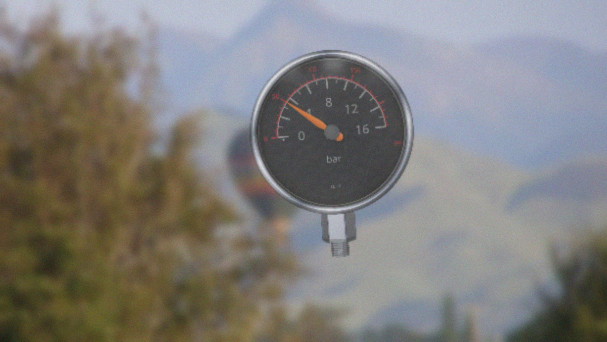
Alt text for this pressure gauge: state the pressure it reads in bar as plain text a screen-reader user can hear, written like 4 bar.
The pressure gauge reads 3.5 bar
